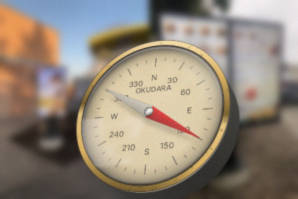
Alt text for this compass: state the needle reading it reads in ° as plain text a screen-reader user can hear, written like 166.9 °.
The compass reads 120 °
